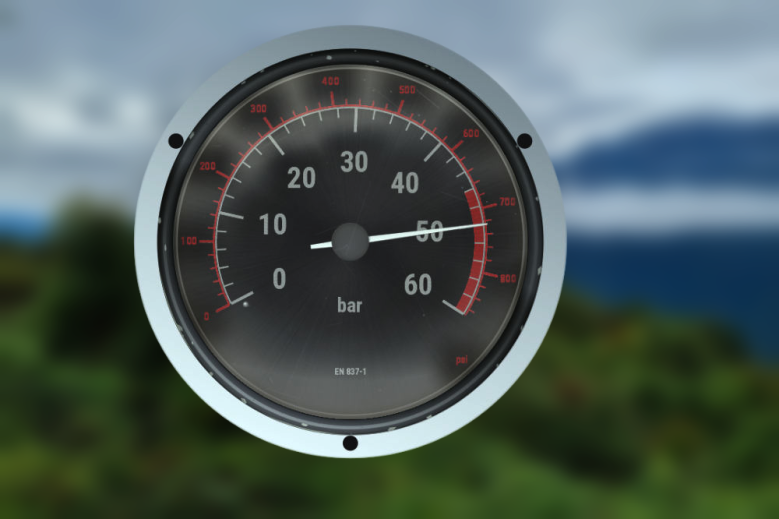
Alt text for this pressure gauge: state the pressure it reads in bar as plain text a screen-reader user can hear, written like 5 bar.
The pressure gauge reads 50 bar
